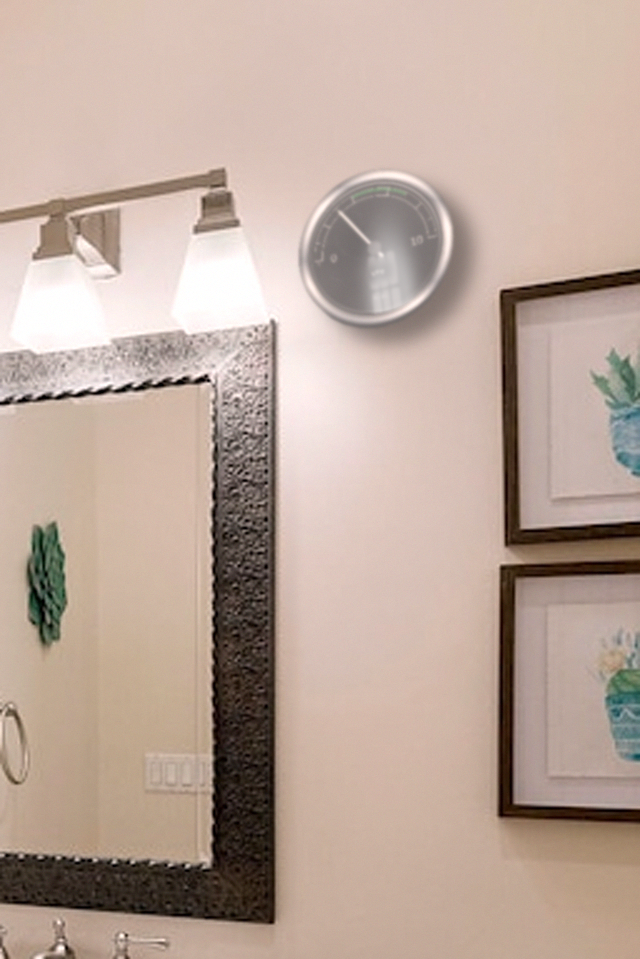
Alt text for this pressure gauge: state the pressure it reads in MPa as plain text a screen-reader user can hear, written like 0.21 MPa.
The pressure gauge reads 3 MPa
